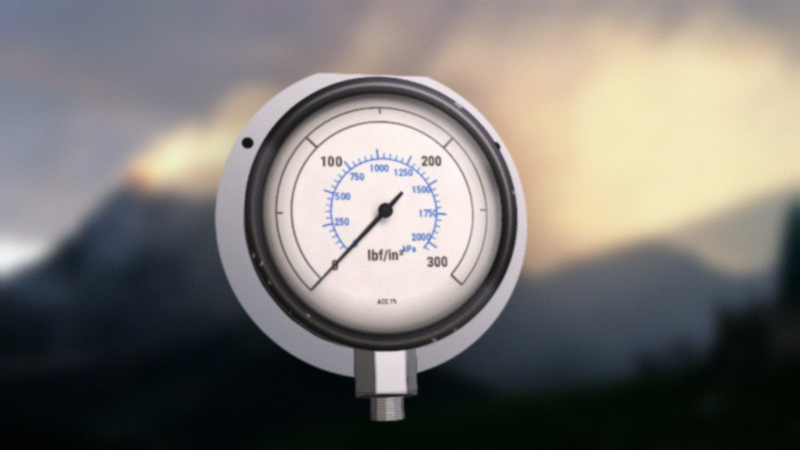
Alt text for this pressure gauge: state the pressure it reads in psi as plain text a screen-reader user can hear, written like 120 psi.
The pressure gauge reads 0 psi
